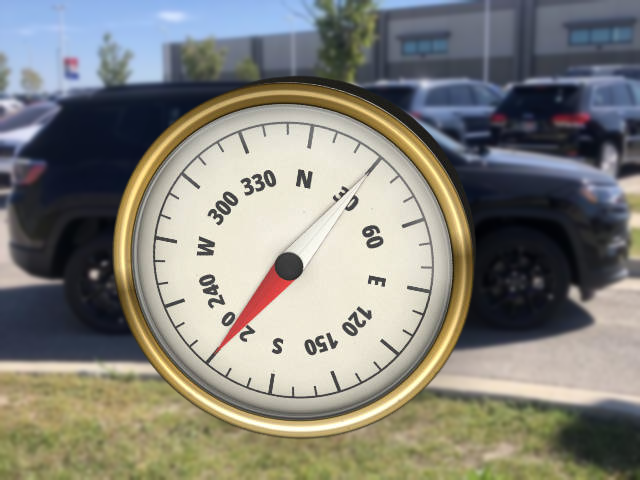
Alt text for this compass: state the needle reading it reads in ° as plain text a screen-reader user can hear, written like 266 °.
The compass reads 210 °
